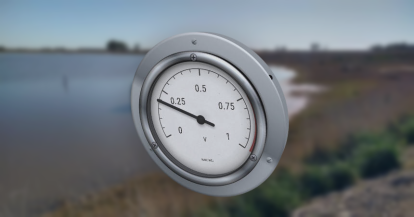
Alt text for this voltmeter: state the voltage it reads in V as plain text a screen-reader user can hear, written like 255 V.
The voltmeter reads 0.2 V
